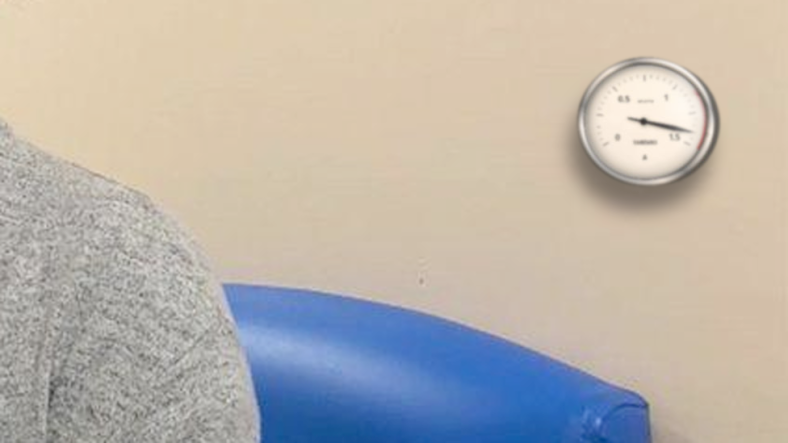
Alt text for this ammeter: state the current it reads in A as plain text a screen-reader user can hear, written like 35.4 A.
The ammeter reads 1.4 A
